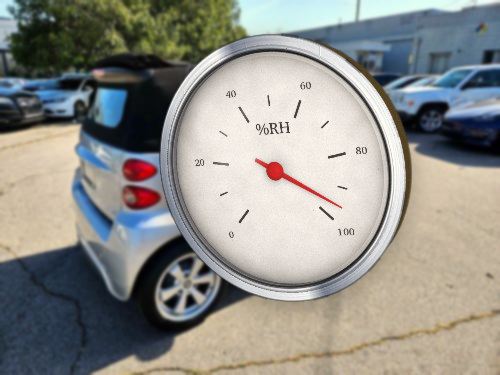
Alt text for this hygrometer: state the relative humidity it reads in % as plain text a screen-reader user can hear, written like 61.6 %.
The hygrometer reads 95 %
